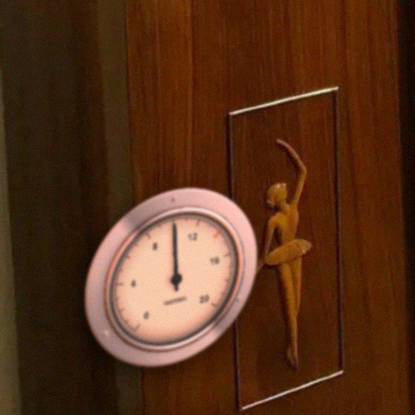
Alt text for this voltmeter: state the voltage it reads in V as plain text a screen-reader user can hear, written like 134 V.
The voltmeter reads 10 V
